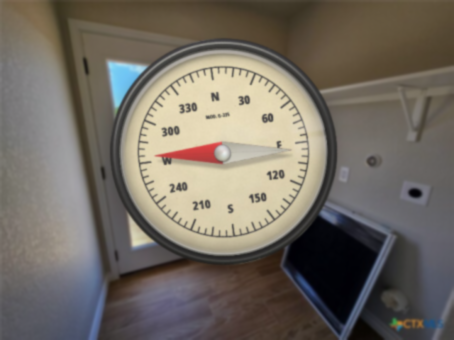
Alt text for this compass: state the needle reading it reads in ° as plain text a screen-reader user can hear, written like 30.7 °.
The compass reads 275 °
